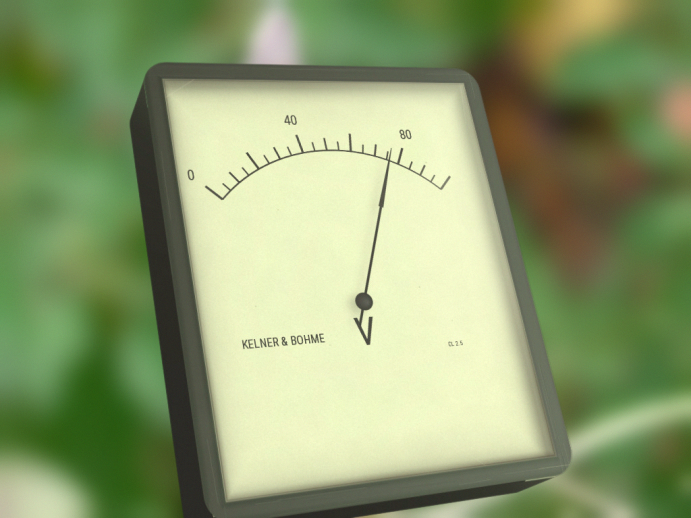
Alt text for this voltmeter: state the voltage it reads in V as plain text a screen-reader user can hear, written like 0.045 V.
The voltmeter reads 75 V
